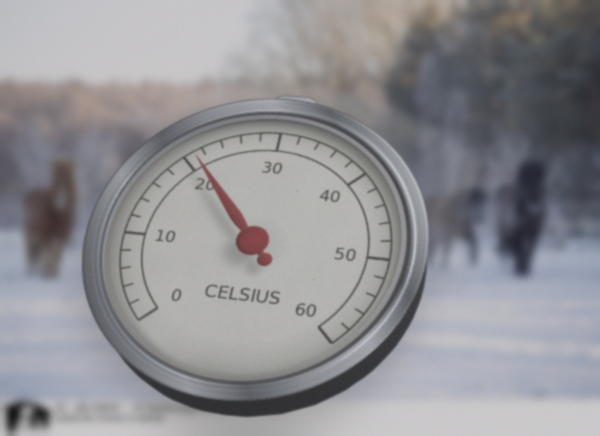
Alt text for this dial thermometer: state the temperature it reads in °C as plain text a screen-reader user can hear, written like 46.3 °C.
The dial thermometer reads 21 °C
